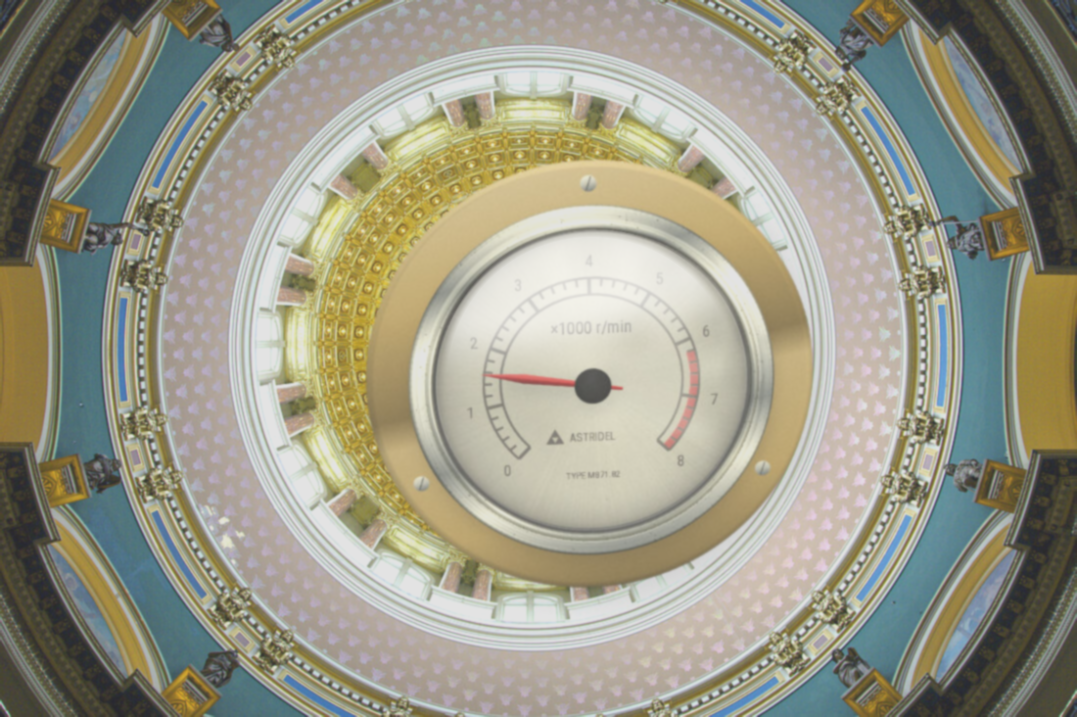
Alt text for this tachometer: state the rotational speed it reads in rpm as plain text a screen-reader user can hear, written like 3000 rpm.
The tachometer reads 1600 rpm
